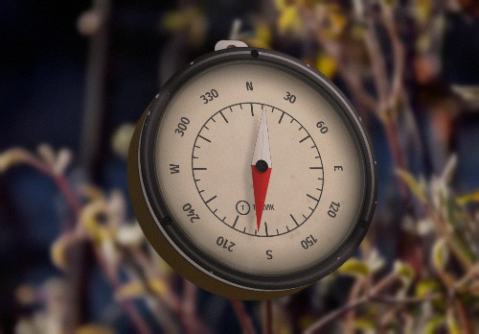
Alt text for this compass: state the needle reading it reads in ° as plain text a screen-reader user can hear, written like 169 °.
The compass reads 190 °
